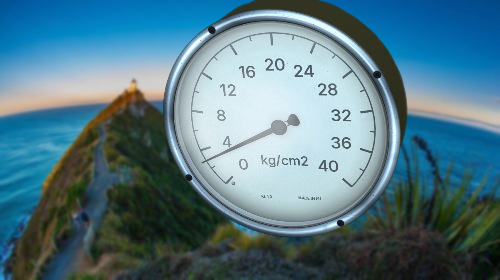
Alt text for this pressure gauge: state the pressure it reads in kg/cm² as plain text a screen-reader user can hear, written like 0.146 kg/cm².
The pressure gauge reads 3 kg/cm²
